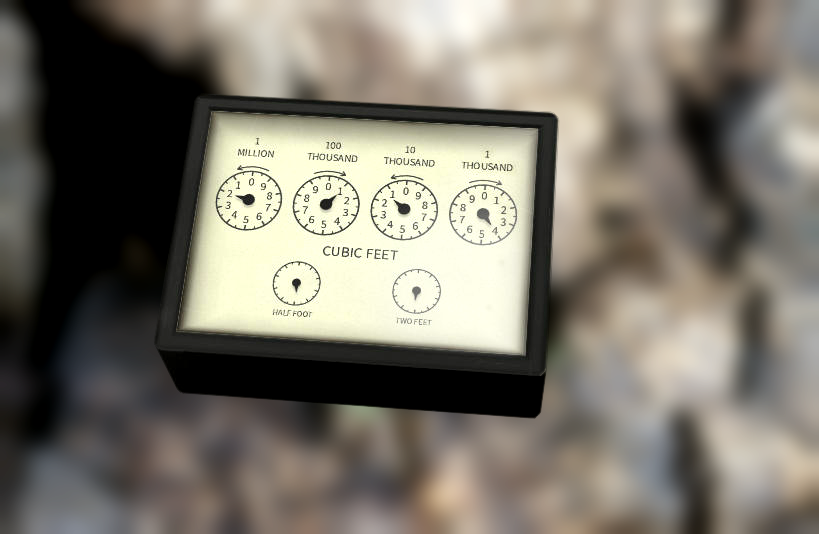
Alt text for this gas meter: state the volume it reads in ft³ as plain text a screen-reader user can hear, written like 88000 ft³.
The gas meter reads 211400 ft³
